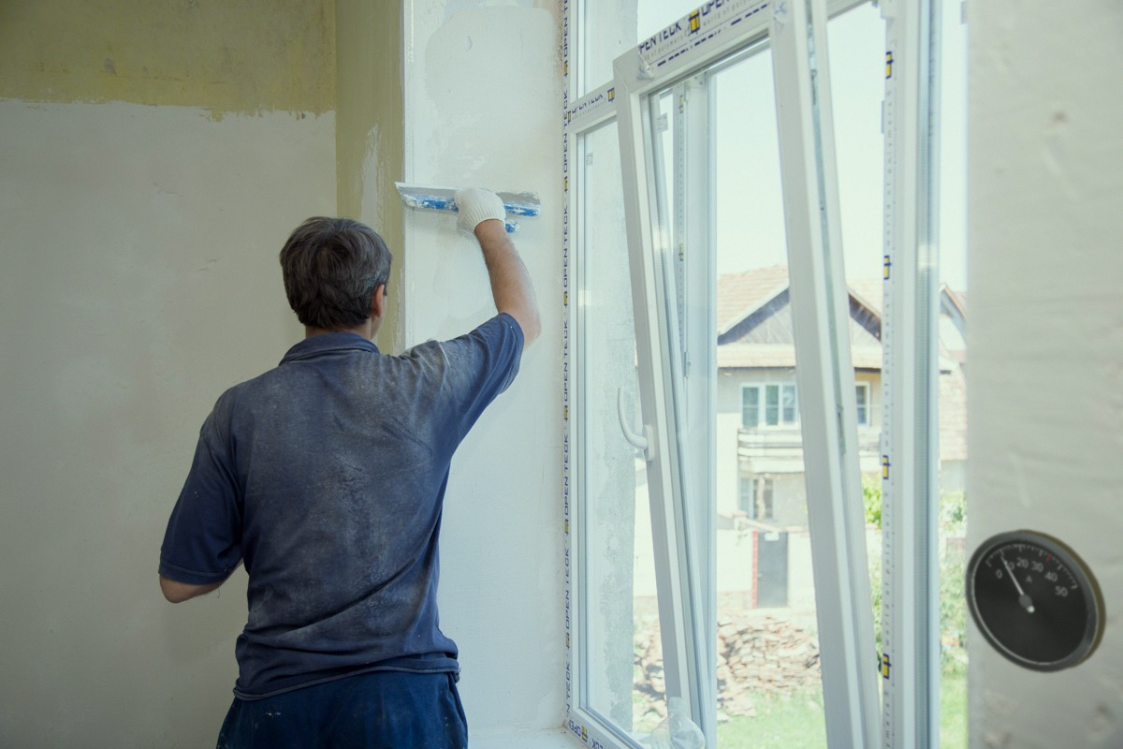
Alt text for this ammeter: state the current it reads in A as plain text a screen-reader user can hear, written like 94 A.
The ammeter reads 10 A
